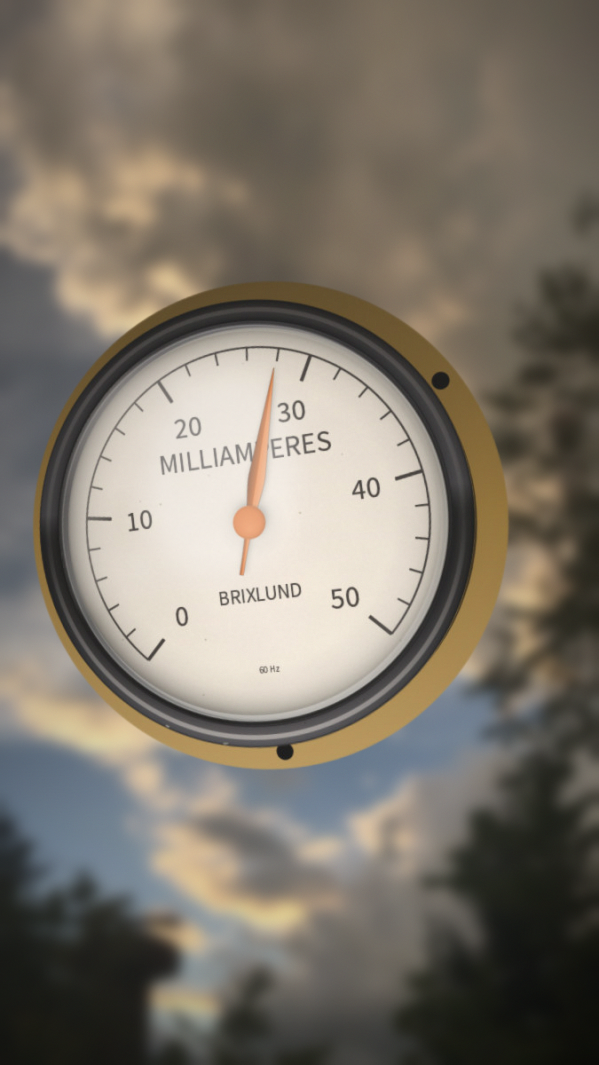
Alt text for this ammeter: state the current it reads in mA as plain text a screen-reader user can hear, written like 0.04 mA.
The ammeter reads 28 mA
